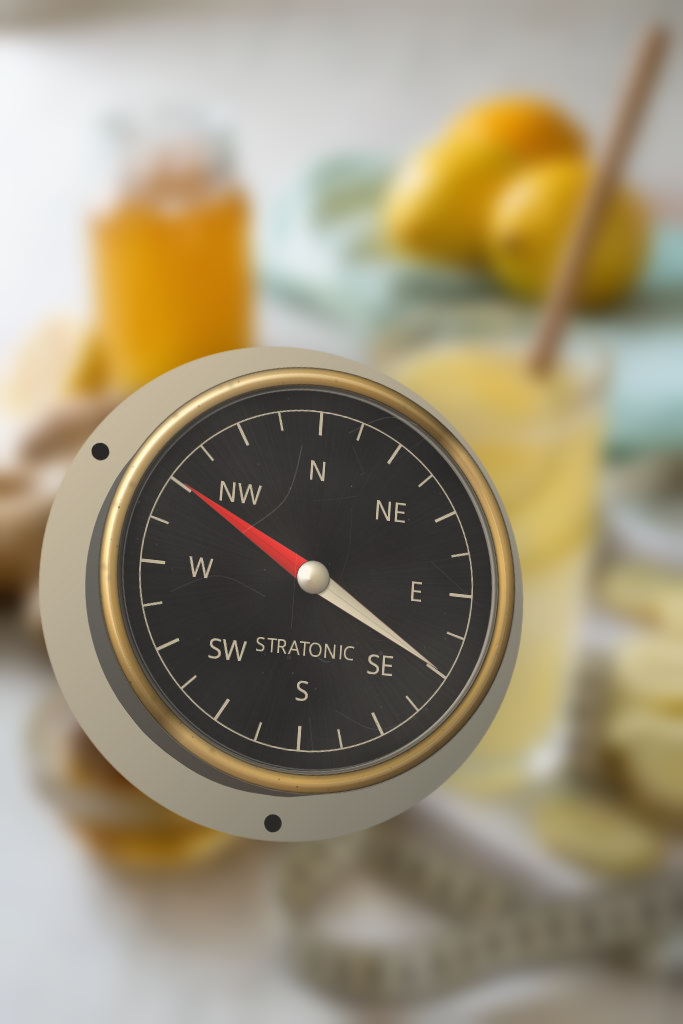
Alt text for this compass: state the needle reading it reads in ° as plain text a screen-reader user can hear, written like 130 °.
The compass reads 300 °
